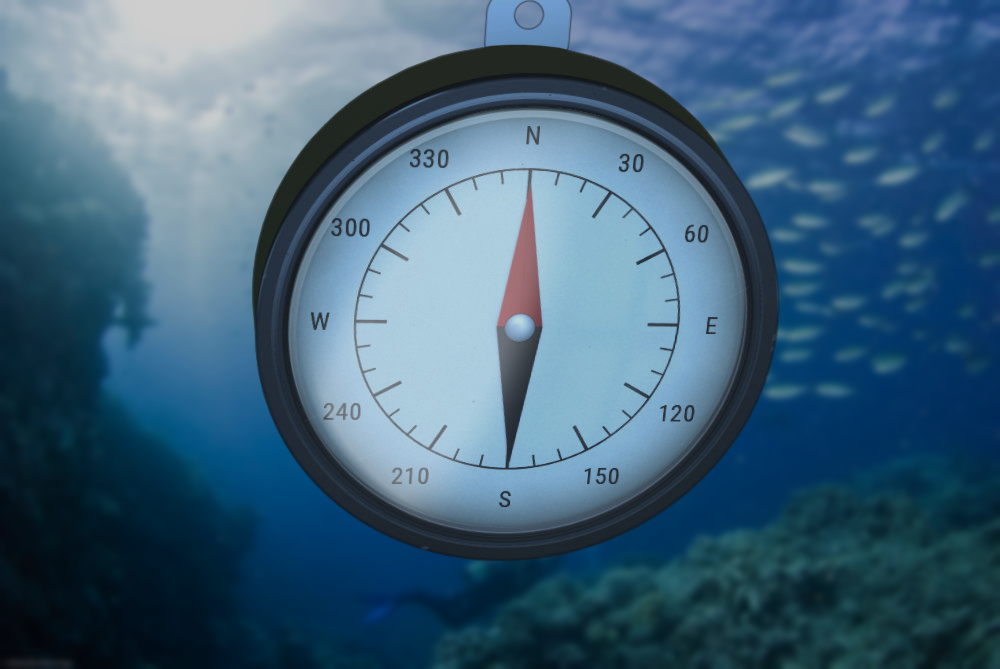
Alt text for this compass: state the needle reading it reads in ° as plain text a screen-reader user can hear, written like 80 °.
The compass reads 0 °
